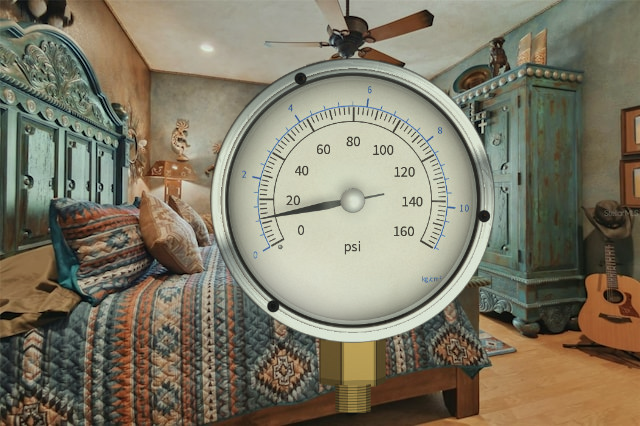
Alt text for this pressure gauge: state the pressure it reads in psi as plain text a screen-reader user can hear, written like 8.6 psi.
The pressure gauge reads 12 psi
